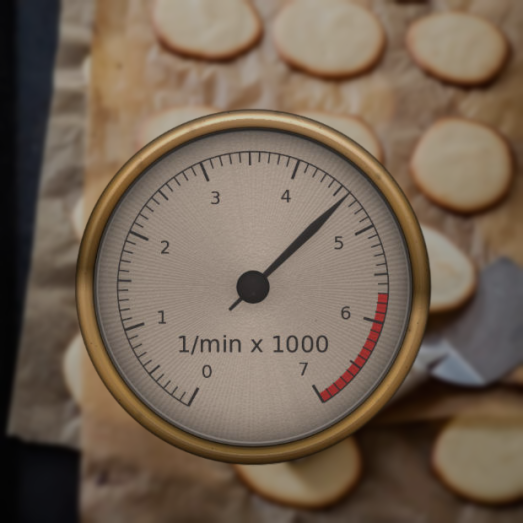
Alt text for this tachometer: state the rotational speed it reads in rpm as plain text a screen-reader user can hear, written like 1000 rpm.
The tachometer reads 4600 rpm
